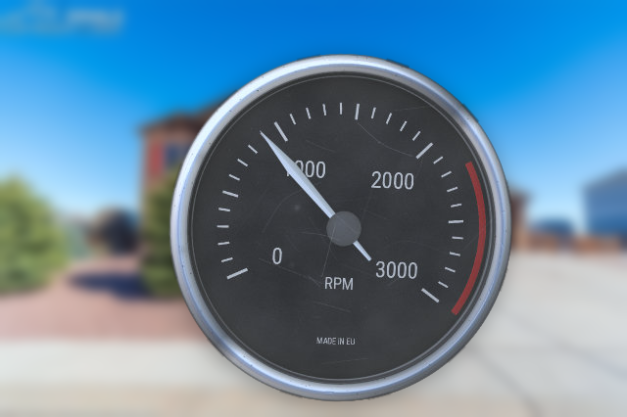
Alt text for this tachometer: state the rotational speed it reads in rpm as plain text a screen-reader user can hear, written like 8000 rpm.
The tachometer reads 900 rpm
